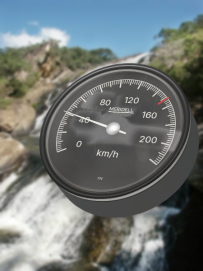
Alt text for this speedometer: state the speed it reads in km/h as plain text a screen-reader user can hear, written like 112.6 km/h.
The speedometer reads 40 km/h
